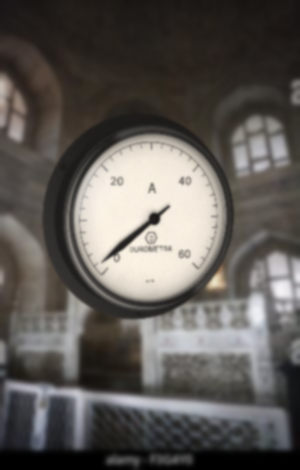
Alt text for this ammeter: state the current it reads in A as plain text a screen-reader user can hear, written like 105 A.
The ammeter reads 2 A
